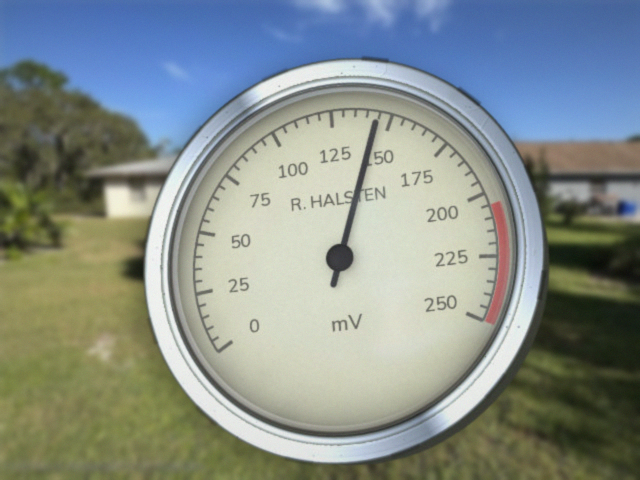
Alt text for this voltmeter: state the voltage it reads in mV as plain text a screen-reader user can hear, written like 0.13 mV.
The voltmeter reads 145 mV
